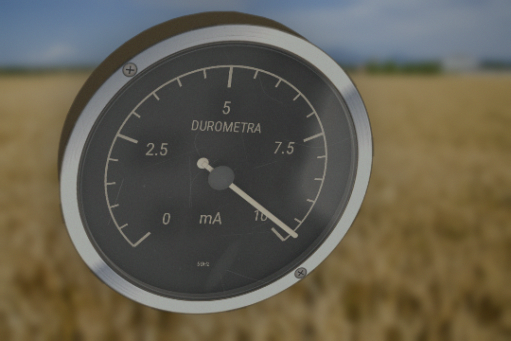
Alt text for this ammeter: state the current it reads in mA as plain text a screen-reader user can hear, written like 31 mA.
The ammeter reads 9.75 mA
